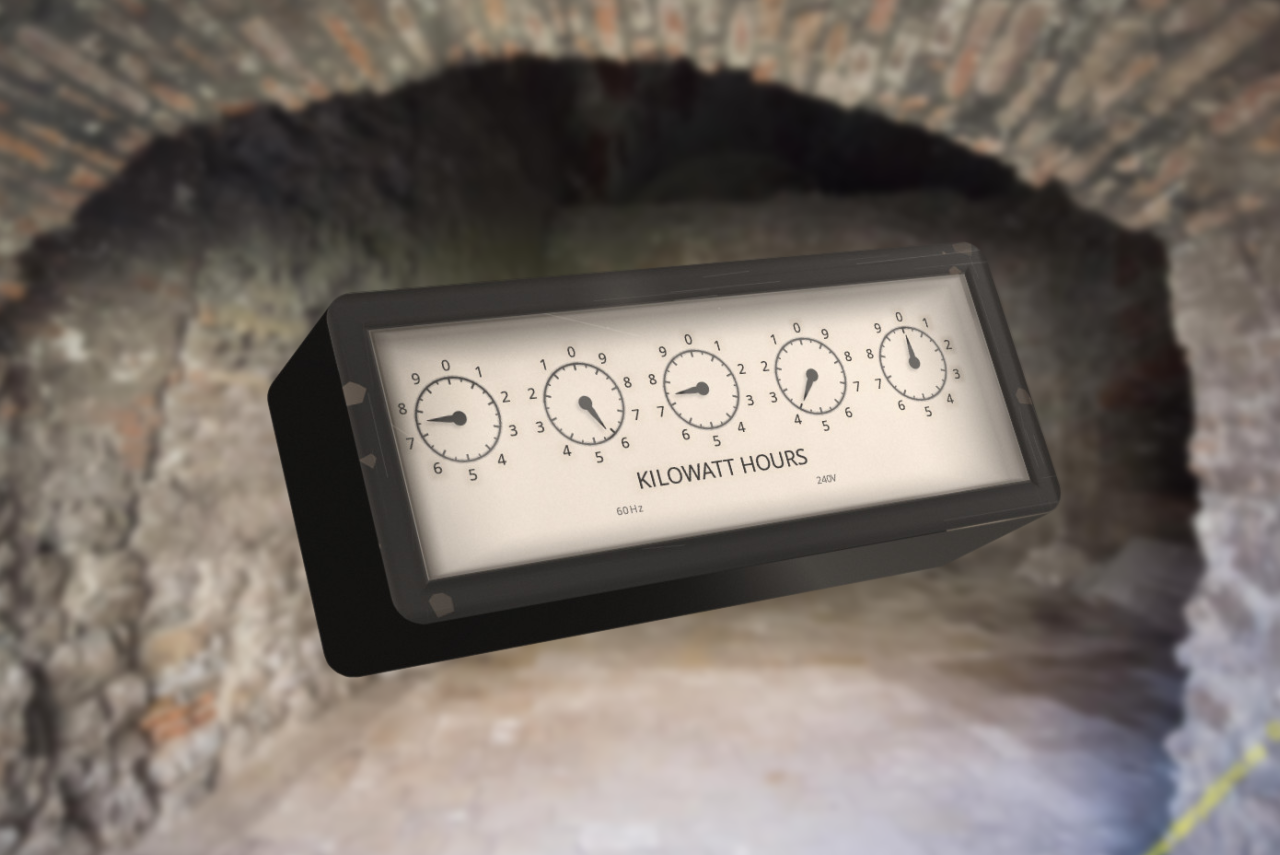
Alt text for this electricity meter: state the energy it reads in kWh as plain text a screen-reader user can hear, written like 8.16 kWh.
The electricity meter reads 75740 kWh
